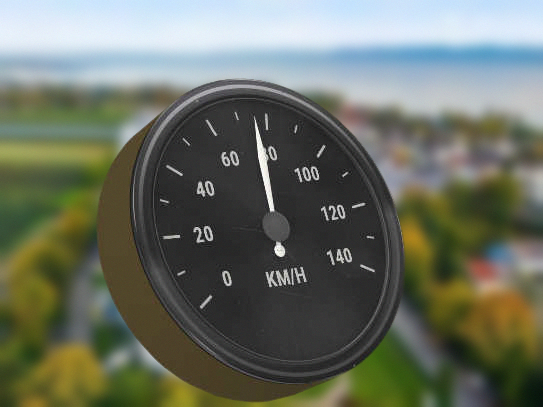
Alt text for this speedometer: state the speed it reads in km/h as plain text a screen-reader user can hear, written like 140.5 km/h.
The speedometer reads 75 km/h
